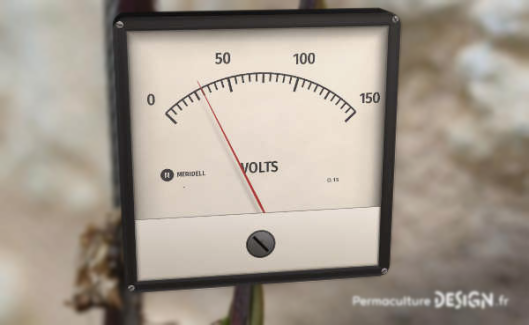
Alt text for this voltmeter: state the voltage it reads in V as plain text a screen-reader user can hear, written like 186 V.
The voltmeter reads 30 V
